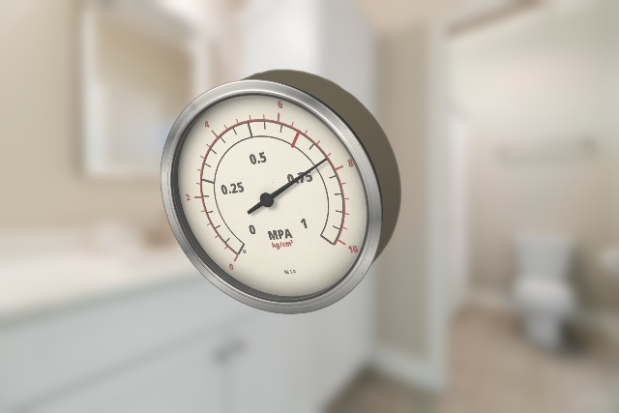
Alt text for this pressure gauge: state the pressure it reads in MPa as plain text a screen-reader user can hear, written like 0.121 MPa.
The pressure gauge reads 0.75 MPa
